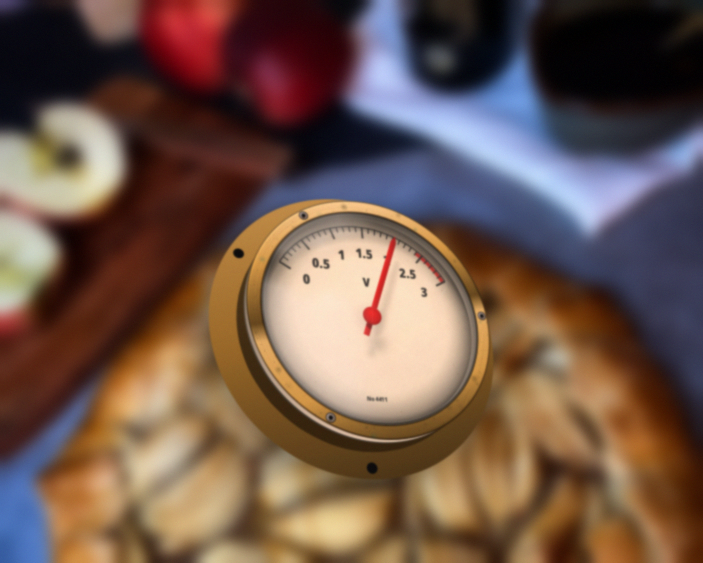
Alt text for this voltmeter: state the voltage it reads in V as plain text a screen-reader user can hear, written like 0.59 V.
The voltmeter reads 2 V
